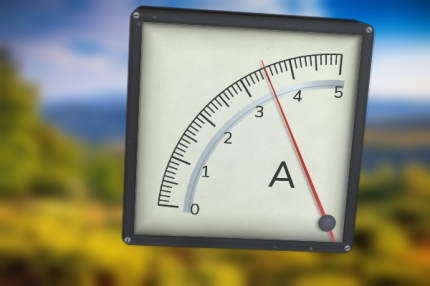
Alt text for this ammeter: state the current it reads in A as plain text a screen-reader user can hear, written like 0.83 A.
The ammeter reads 3.5 A
